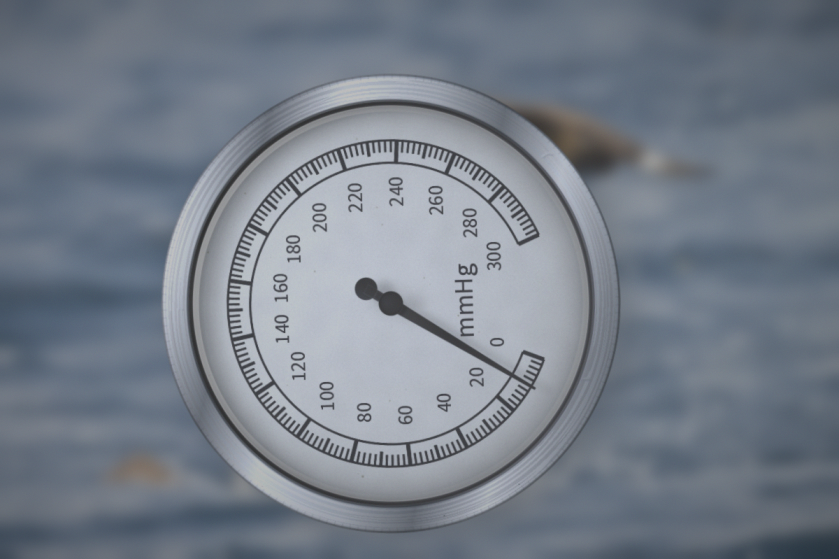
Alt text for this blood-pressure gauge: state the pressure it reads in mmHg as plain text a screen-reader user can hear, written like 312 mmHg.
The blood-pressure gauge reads 10 mmHg
